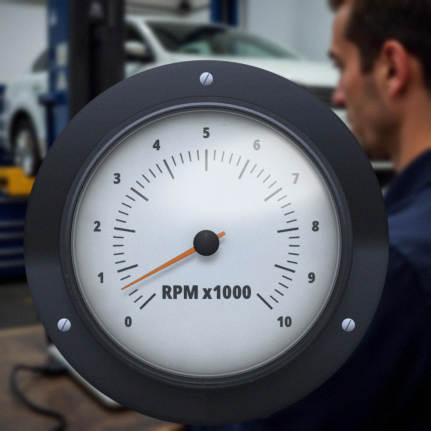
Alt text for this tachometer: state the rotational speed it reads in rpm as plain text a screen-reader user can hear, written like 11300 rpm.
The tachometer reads 600 rpm
